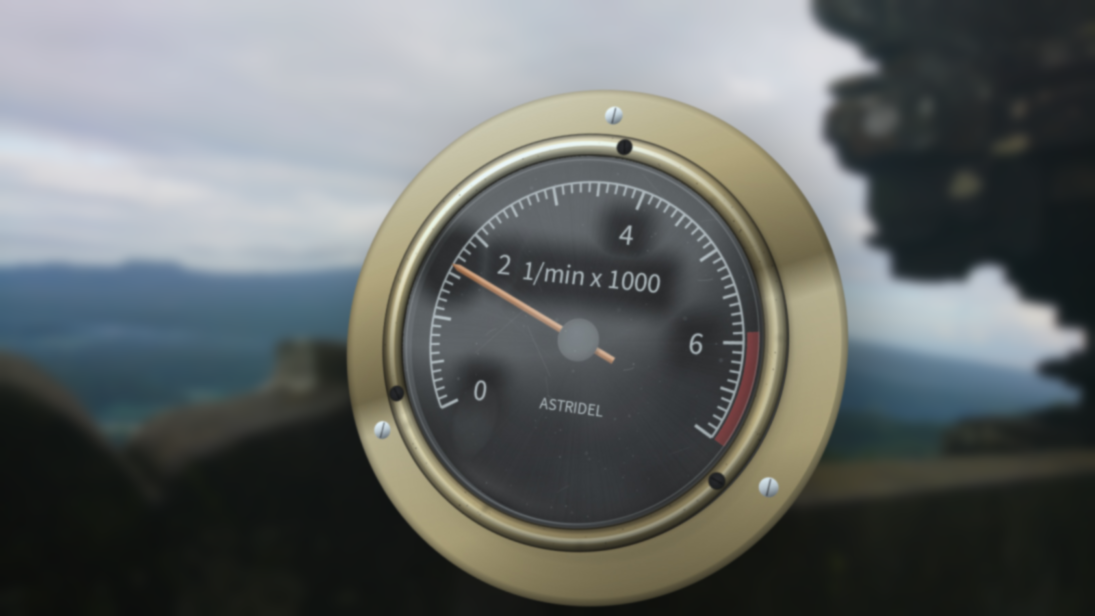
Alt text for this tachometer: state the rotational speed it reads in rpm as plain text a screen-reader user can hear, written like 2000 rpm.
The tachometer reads 1600 rpm
